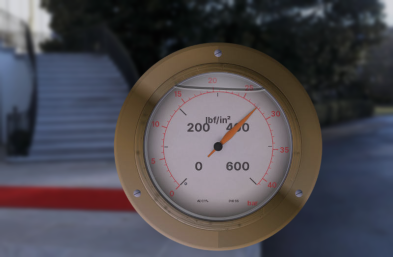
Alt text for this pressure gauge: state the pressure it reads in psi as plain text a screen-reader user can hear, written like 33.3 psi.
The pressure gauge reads 400 psi
